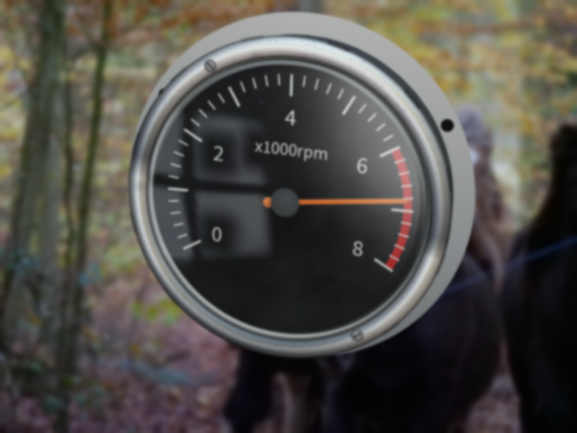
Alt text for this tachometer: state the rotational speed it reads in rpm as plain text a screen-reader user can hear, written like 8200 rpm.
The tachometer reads 6800 rpm
